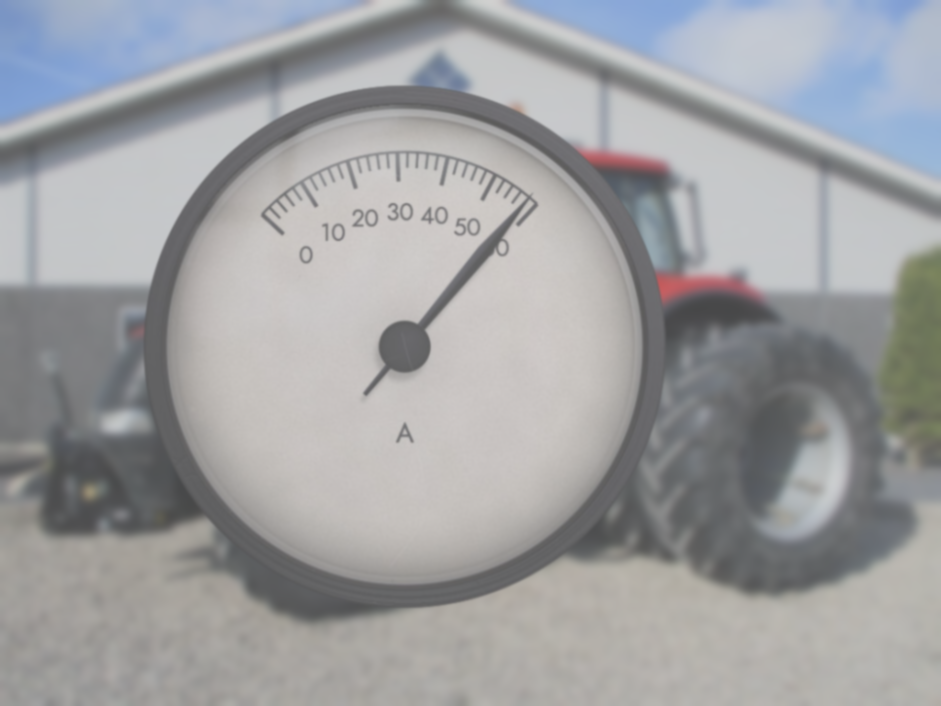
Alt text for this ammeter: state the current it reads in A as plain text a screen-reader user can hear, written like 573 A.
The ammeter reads 58 A
